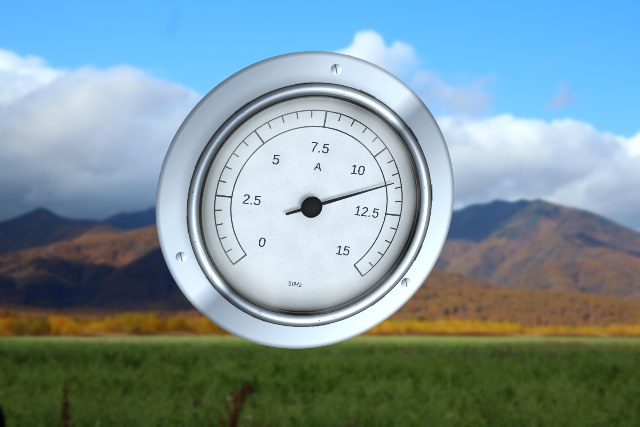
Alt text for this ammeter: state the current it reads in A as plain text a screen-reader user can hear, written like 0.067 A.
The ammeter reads 11.25 A
